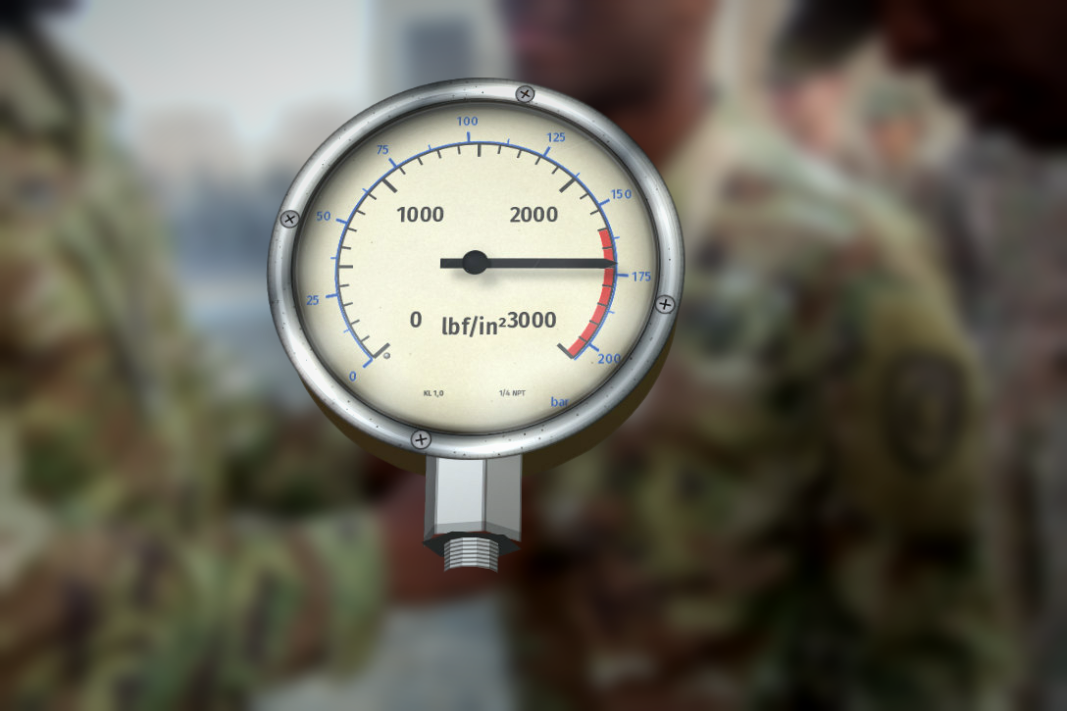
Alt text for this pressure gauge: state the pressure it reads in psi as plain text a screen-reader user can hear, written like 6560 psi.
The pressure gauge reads 2500 psi
